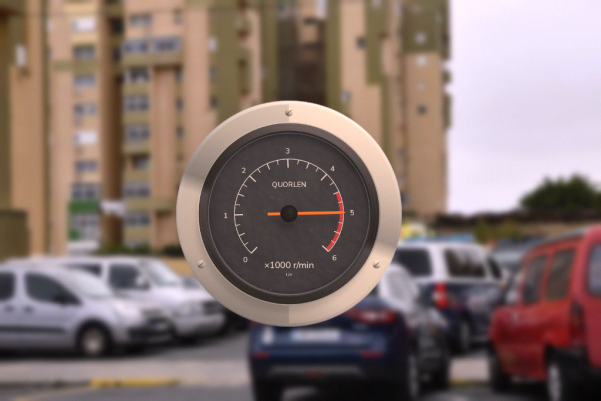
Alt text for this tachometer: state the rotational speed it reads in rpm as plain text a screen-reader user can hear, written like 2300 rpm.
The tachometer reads 5000 rpm
